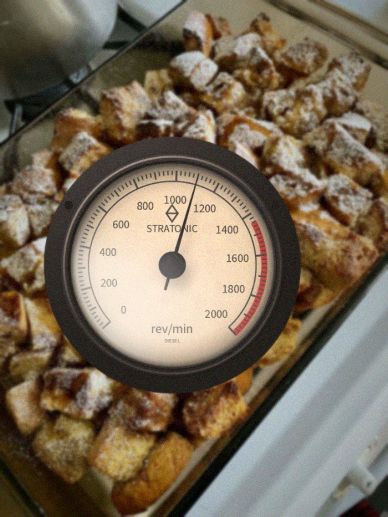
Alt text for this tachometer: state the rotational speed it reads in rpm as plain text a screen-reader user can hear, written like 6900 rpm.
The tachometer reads 1100 rpm
